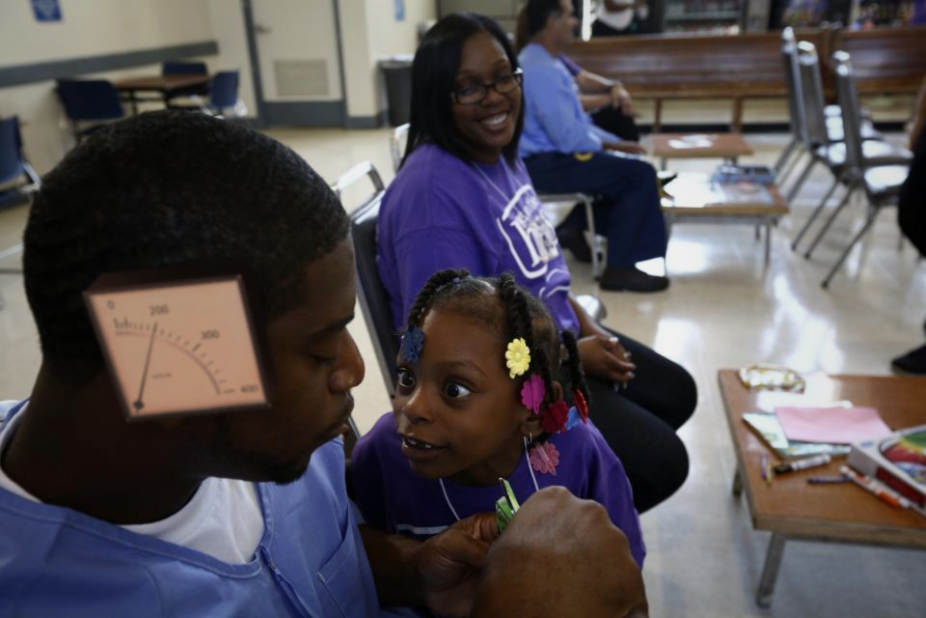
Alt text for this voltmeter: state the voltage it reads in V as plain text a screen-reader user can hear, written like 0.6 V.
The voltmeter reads 200 V
